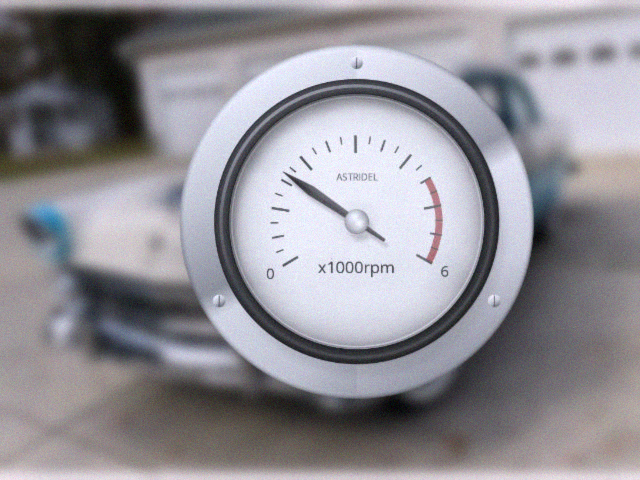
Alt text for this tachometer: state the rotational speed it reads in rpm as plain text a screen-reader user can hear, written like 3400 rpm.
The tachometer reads 1625 rpm
